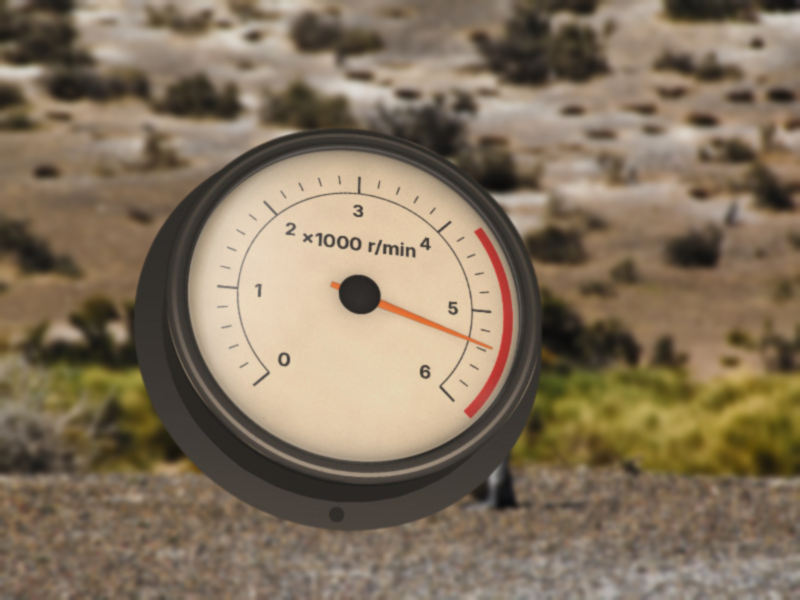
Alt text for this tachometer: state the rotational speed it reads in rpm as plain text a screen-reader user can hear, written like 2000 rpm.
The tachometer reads 5400 rpm
